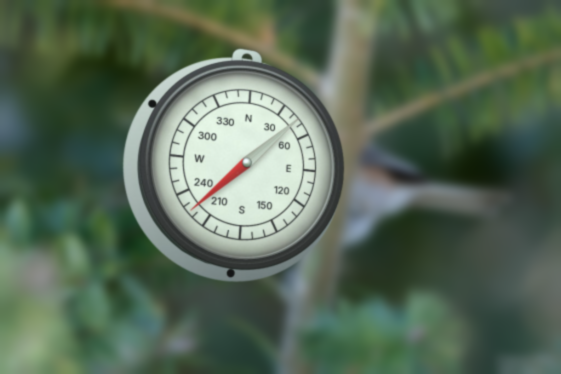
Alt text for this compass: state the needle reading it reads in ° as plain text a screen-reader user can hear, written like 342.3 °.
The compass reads 225 °
